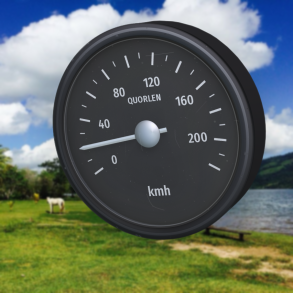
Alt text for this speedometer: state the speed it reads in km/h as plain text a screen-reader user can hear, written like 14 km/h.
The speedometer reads 20 km/h
